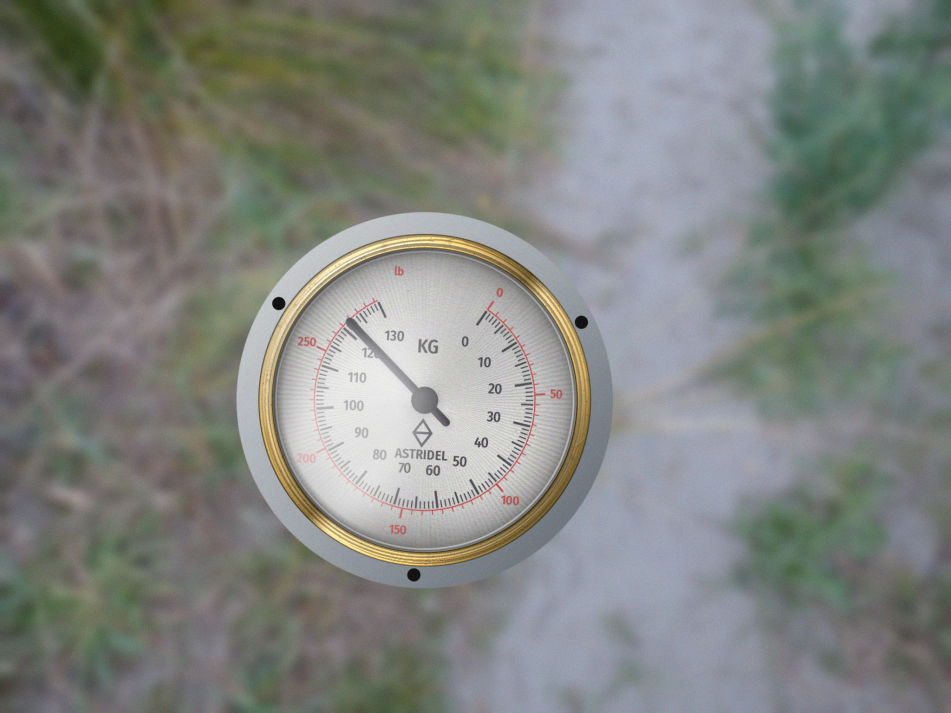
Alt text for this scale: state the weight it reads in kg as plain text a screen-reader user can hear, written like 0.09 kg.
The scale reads 122 kg
